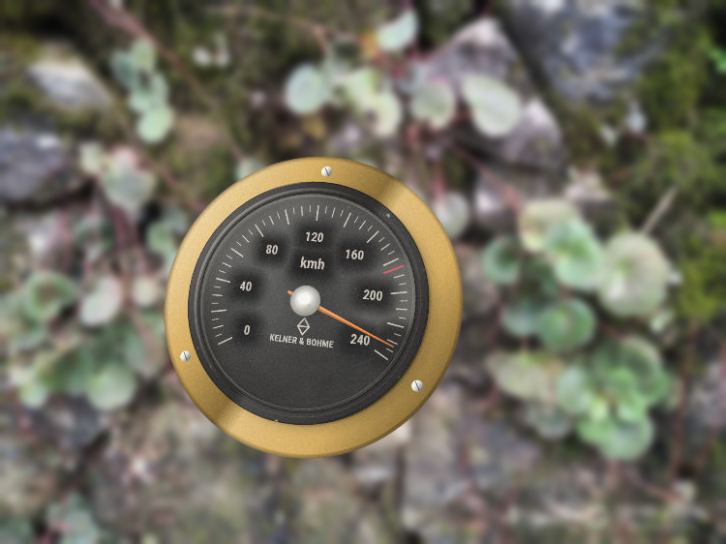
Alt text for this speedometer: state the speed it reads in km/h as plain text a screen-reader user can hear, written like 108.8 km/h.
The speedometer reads 232.5 km/h
